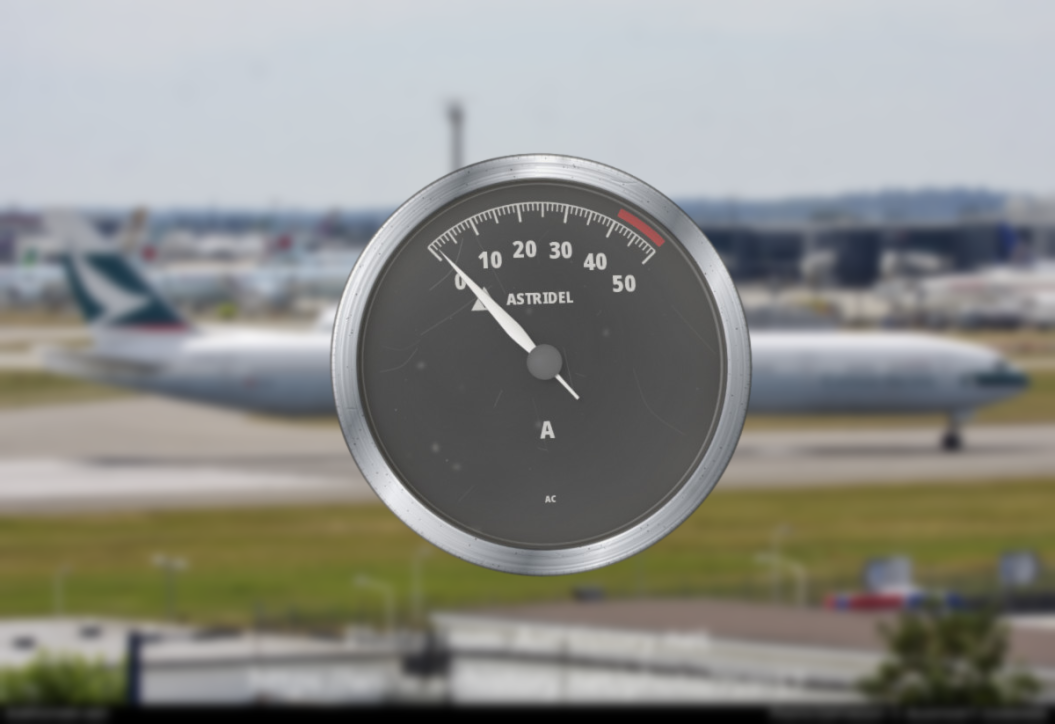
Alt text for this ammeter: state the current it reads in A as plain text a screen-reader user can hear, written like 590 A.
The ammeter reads 1 A
